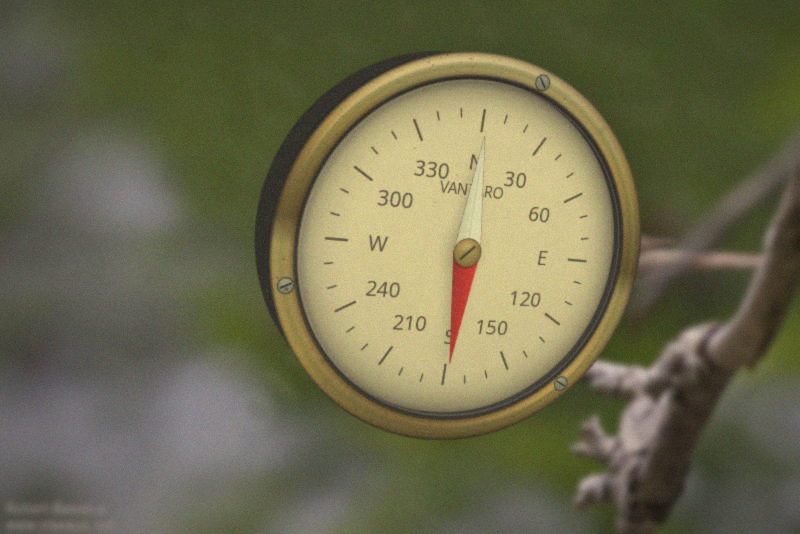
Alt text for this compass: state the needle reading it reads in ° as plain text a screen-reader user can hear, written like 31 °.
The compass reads 180 °
